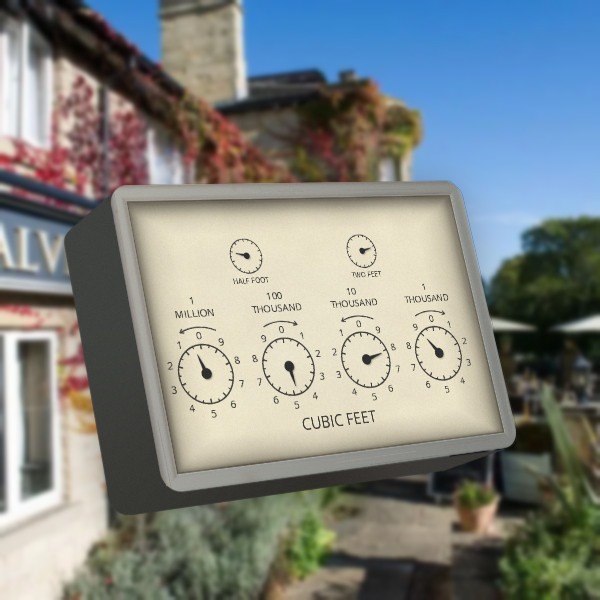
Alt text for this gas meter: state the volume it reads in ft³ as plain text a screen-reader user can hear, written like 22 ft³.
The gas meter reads 47900 ft³
